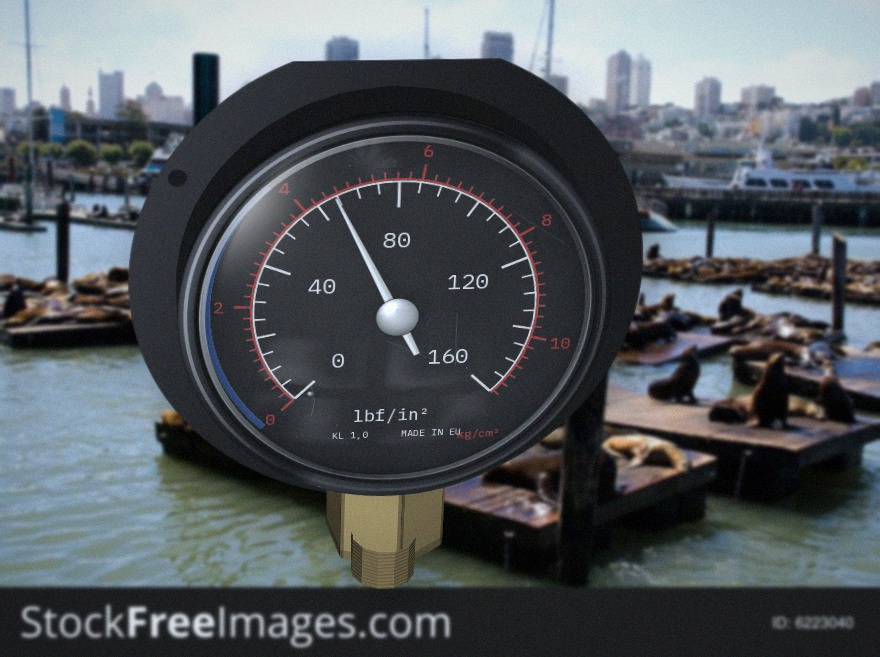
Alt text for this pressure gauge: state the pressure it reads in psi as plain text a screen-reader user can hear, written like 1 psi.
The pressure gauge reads 65 psi
